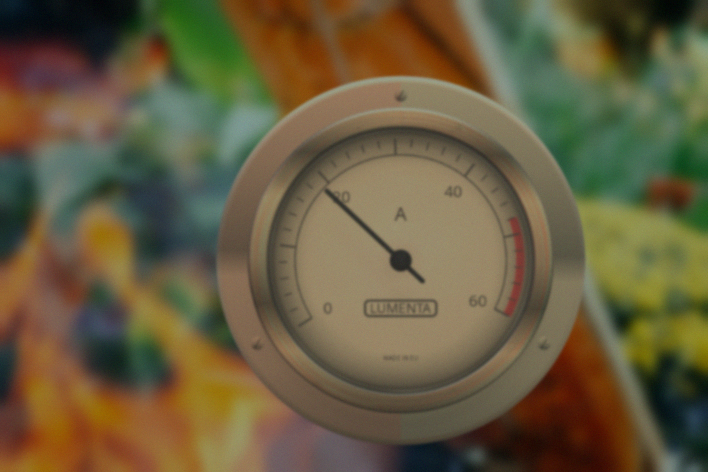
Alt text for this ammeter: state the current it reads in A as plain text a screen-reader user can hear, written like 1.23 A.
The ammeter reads 19 A
